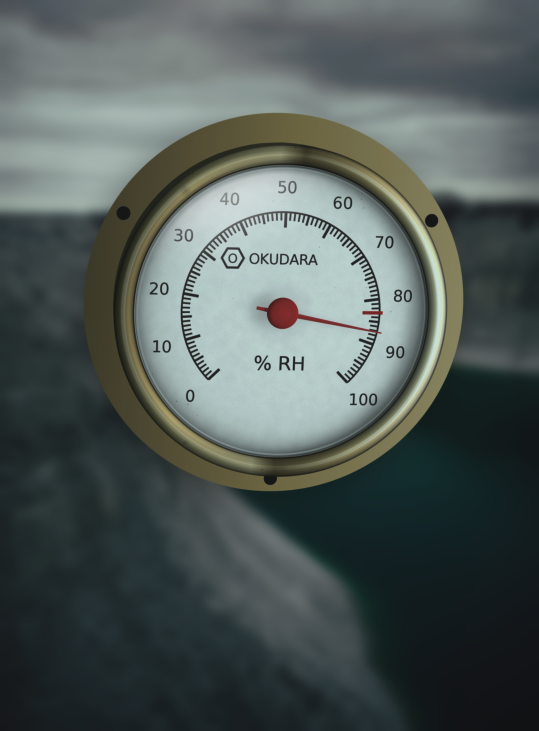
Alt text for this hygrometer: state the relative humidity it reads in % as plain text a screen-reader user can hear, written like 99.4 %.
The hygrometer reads 87 %
